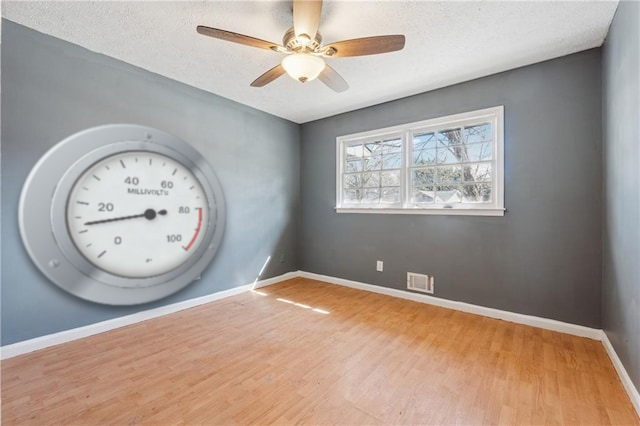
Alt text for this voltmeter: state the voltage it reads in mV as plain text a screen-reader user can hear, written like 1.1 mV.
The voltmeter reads 12.5 mV
